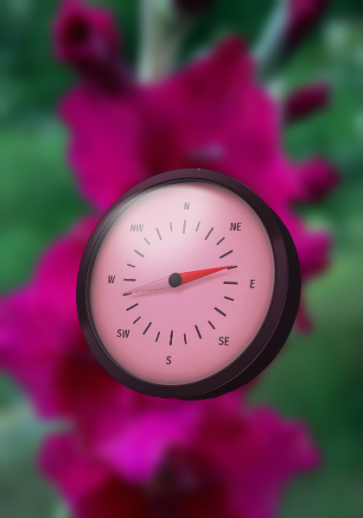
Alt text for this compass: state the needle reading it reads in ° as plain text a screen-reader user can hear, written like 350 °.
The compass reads 75 °
